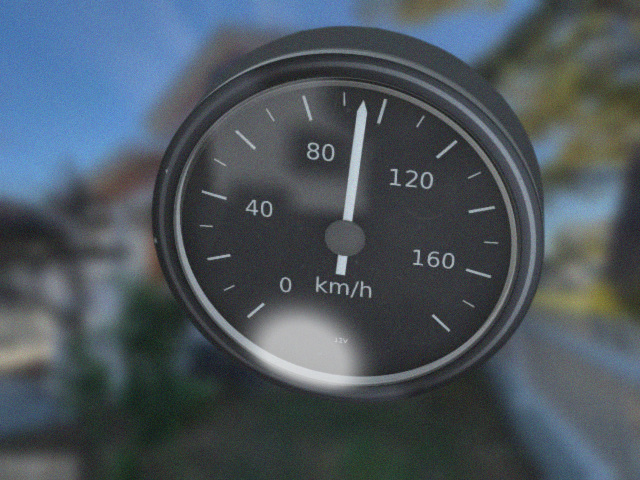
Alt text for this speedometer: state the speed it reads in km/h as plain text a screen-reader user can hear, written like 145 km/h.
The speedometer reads 95 km/h
